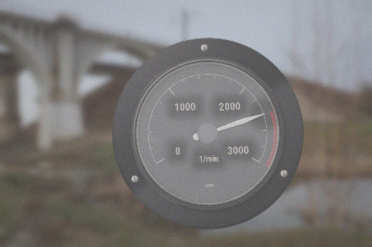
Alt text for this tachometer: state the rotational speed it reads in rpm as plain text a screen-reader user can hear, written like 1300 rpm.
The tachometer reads 2400 rpm
